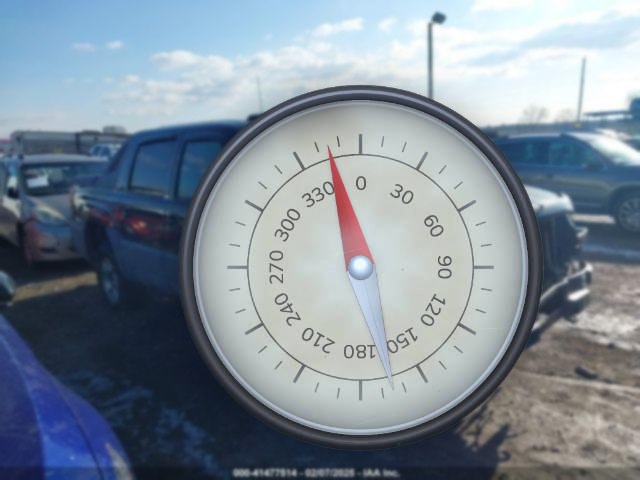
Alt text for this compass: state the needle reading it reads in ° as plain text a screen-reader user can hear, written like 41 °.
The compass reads 345 °
